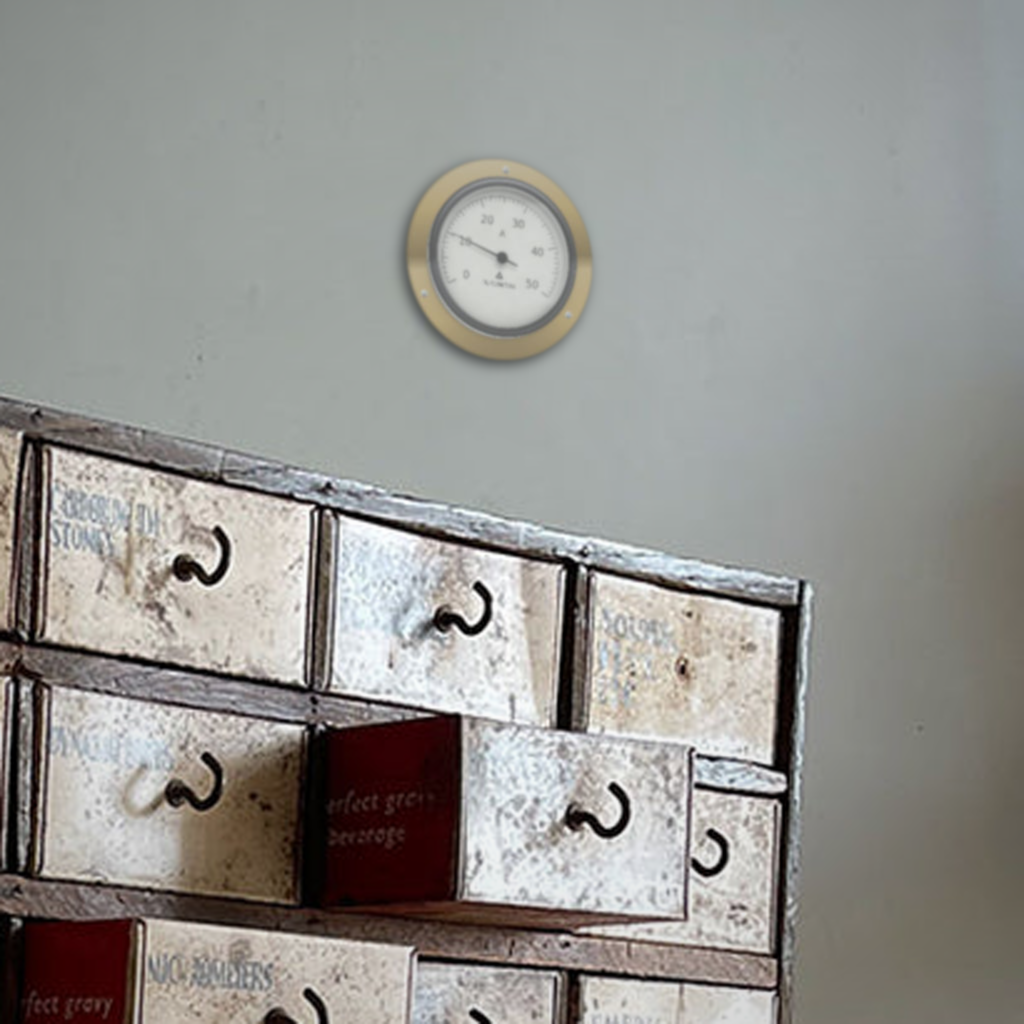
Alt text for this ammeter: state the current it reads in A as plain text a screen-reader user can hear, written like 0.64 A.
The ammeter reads 10 A
